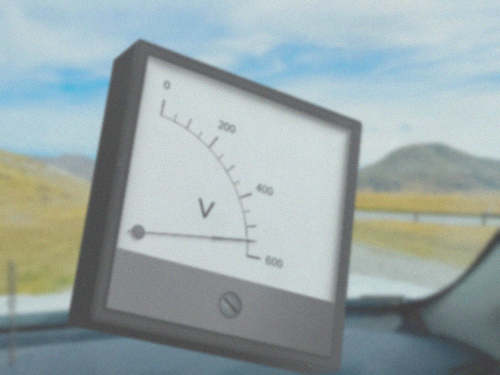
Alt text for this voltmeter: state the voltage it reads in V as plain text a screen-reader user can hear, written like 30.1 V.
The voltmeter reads 550 V
